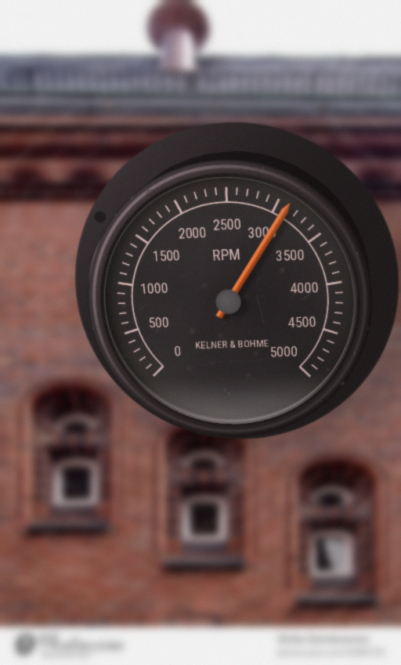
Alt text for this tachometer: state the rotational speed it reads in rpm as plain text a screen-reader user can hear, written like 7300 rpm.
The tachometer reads 3100 rpm
